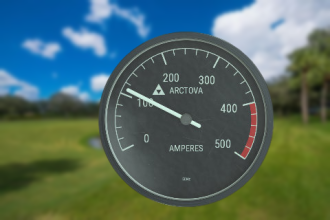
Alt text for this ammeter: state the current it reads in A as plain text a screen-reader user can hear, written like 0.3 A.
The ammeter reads 110 A
